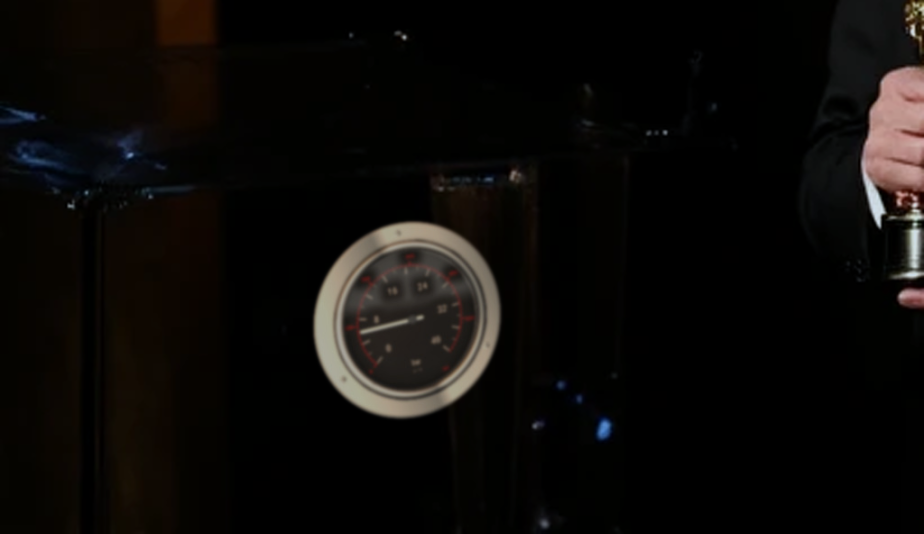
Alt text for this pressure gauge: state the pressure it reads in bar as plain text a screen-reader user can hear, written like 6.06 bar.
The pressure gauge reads 6 bar
